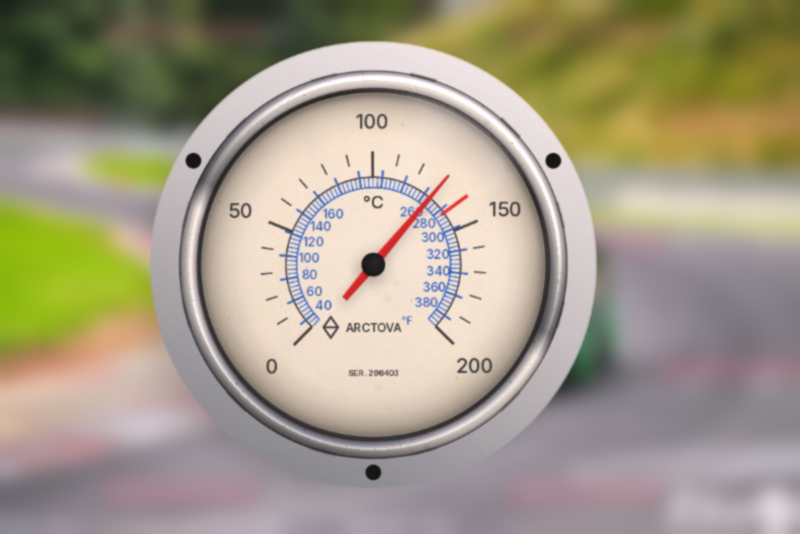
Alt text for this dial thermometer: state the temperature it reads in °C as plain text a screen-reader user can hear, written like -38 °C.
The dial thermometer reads 130 °C
